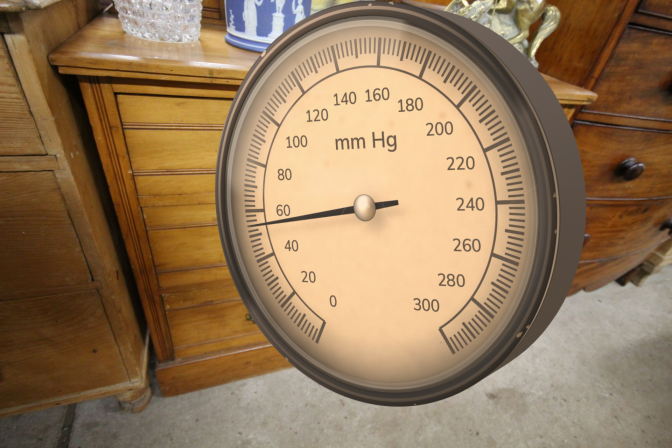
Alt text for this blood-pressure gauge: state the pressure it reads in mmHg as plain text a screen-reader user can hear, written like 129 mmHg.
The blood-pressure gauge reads 54 mmHg
